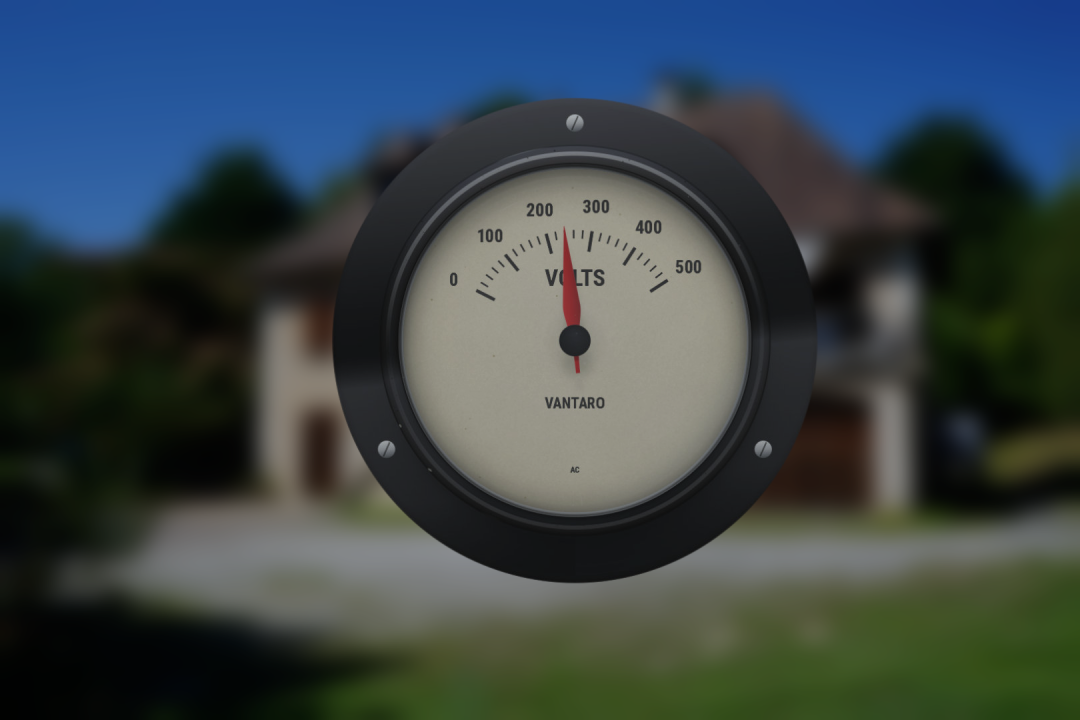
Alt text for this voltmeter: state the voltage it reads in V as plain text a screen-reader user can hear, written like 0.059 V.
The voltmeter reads 240 V
